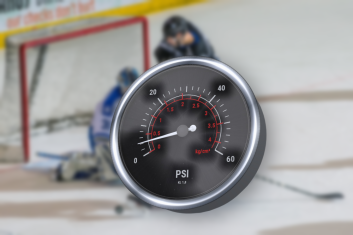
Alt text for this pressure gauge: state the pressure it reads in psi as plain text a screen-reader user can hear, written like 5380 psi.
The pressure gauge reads 4 psi
